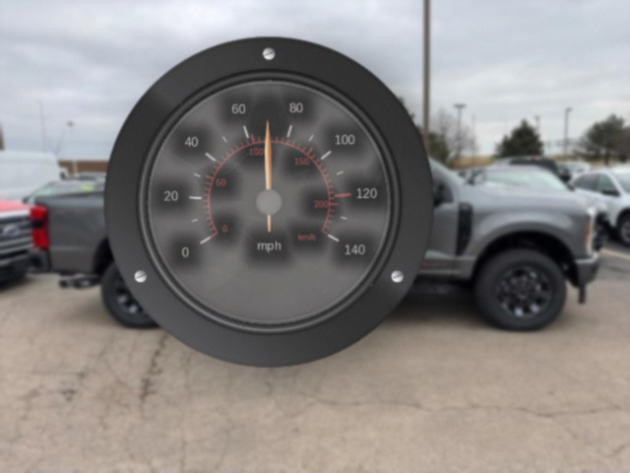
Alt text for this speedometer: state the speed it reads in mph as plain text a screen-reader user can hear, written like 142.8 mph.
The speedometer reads 70 mph
